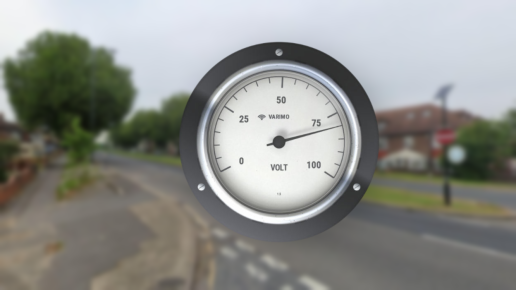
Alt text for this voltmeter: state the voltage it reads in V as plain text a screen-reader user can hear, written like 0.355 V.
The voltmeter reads 80 V
